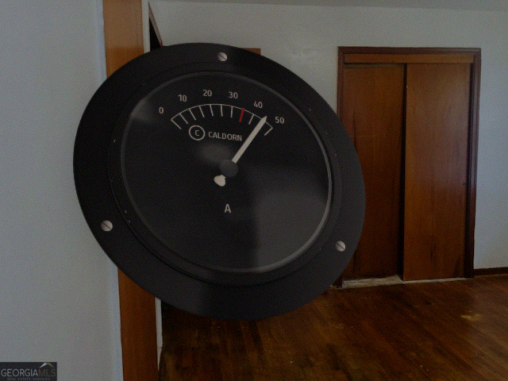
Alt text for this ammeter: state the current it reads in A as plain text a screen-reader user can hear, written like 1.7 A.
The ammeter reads 45 A
